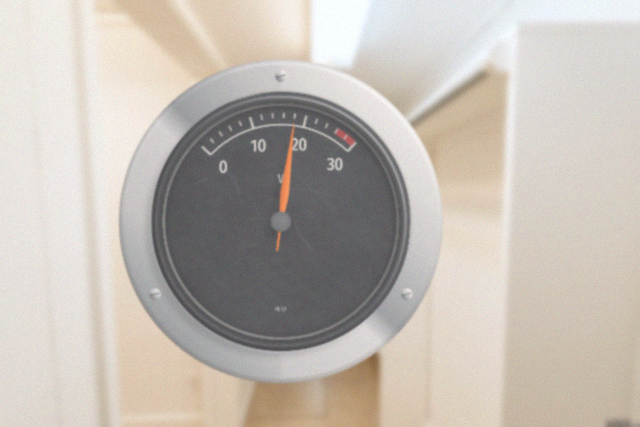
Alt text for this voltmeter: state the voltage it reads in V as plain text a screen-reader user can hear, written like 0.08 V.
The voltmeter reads 18 V
